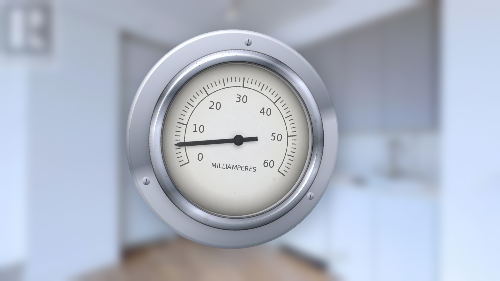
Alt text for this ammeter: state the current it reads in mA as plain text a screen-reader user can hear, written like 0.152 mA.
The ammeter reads 5 mA
